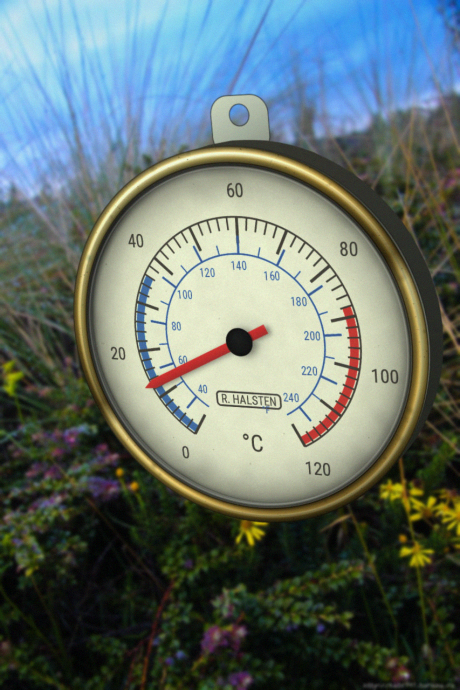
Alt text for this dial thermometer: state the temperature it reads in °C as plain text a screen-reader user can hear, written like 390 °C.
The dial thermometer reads 13 °C
